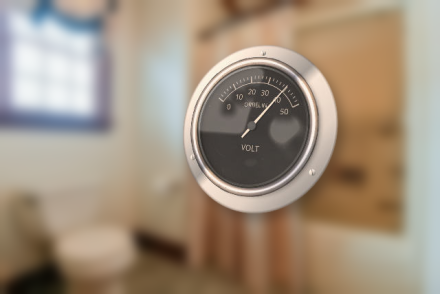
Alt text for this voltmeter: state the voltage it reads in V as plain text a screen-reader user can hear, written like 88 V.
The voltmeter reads 40 V
